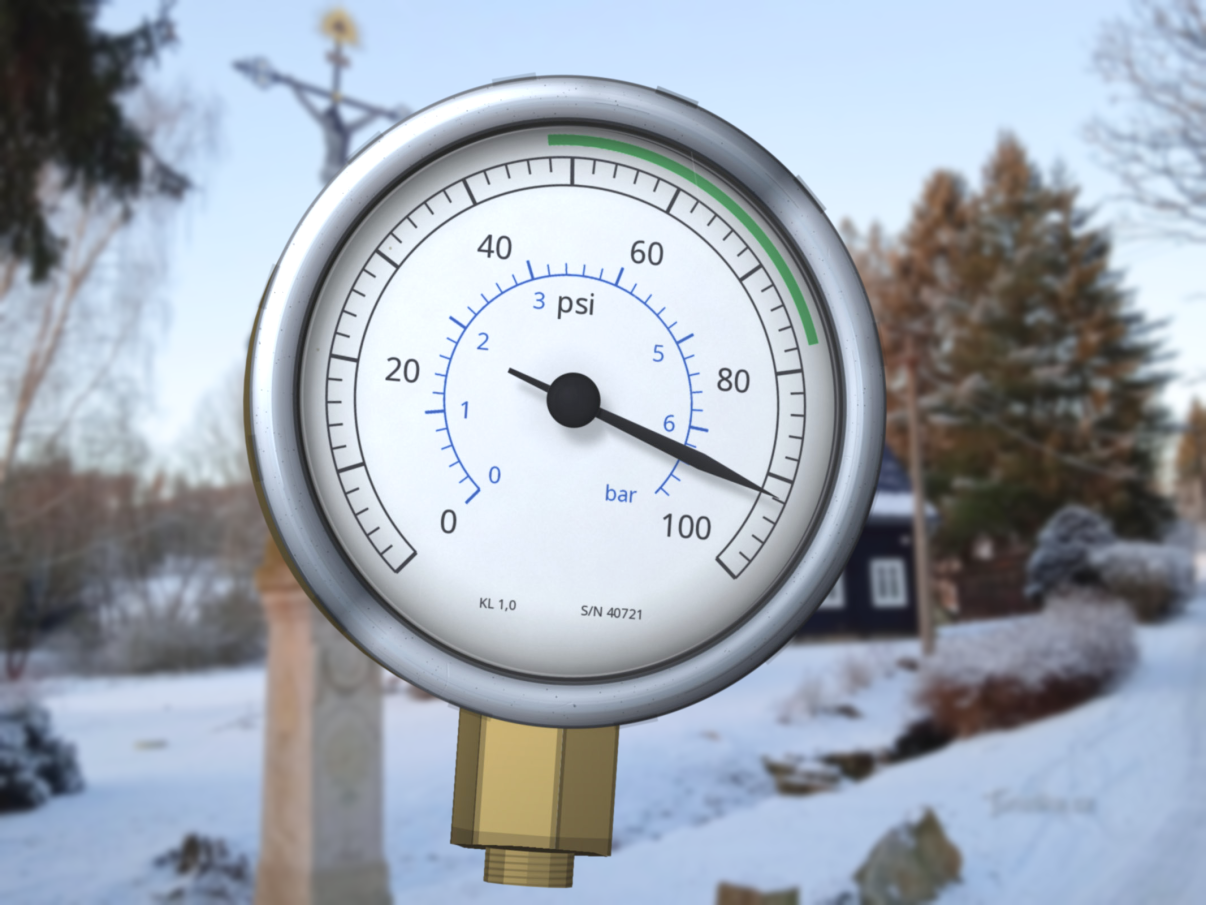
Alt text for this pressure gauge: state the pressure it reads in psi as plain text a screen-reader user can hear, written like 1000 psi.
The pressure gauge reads 92 psi
